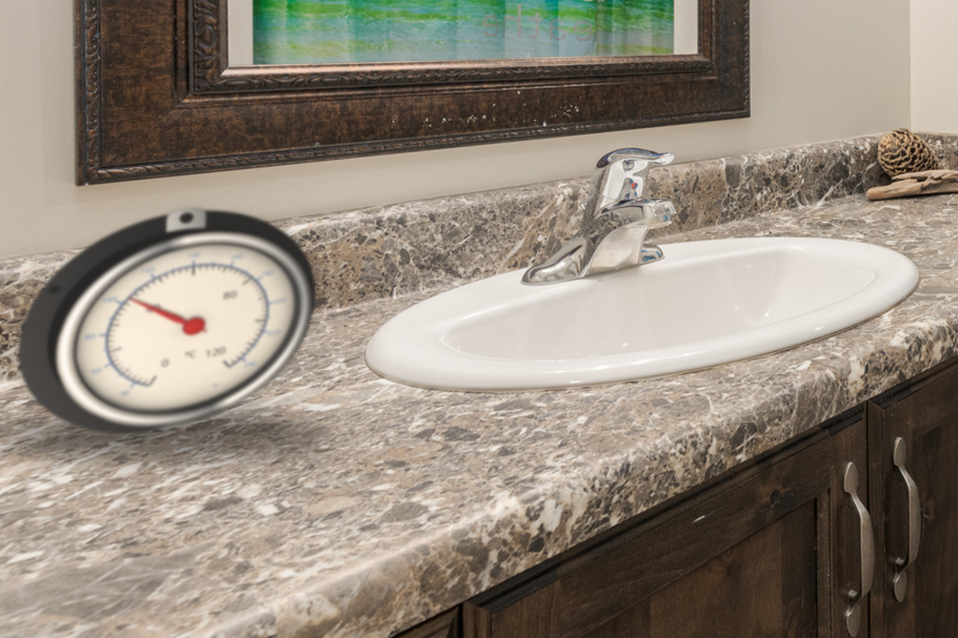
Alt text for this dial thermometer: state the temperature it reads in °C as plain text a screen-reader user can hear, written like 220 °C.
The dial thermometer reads 40 °C
